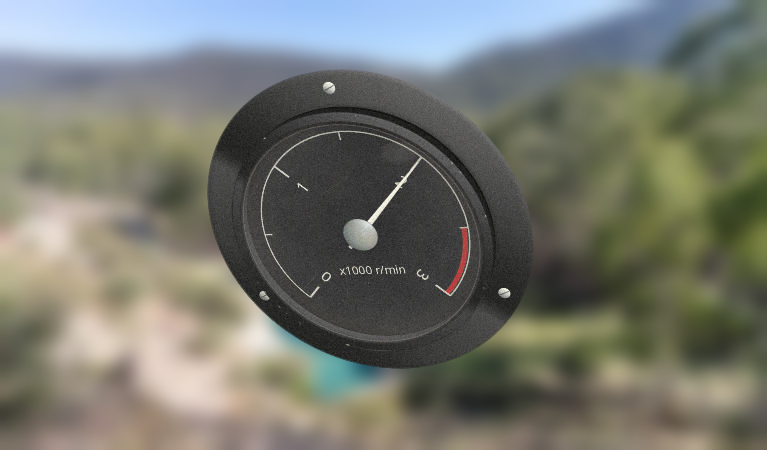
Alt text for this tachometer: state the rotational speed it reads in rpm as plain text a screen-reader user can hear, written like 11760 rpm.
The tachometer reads 2000 rpm
